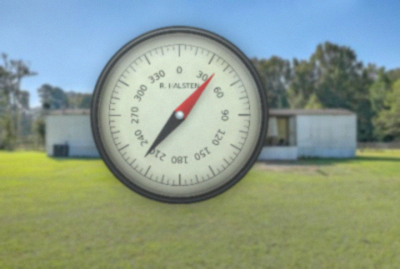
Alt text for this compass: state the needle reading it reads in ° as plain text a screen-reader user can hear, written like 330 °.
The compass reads 40 °
